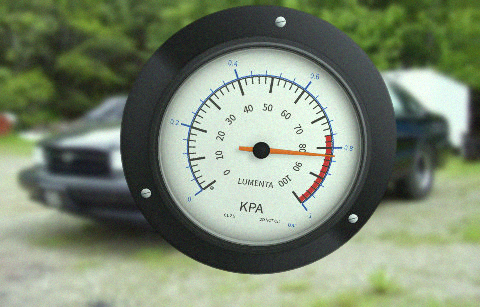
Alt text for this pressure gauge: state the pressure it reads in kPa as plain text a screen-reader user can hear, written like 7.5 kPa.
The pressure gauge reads 82 kPa
